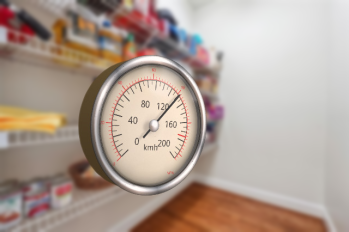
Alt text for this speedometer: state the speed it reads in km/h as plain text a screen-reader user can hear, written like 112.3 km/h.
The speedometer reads 130 km/h
